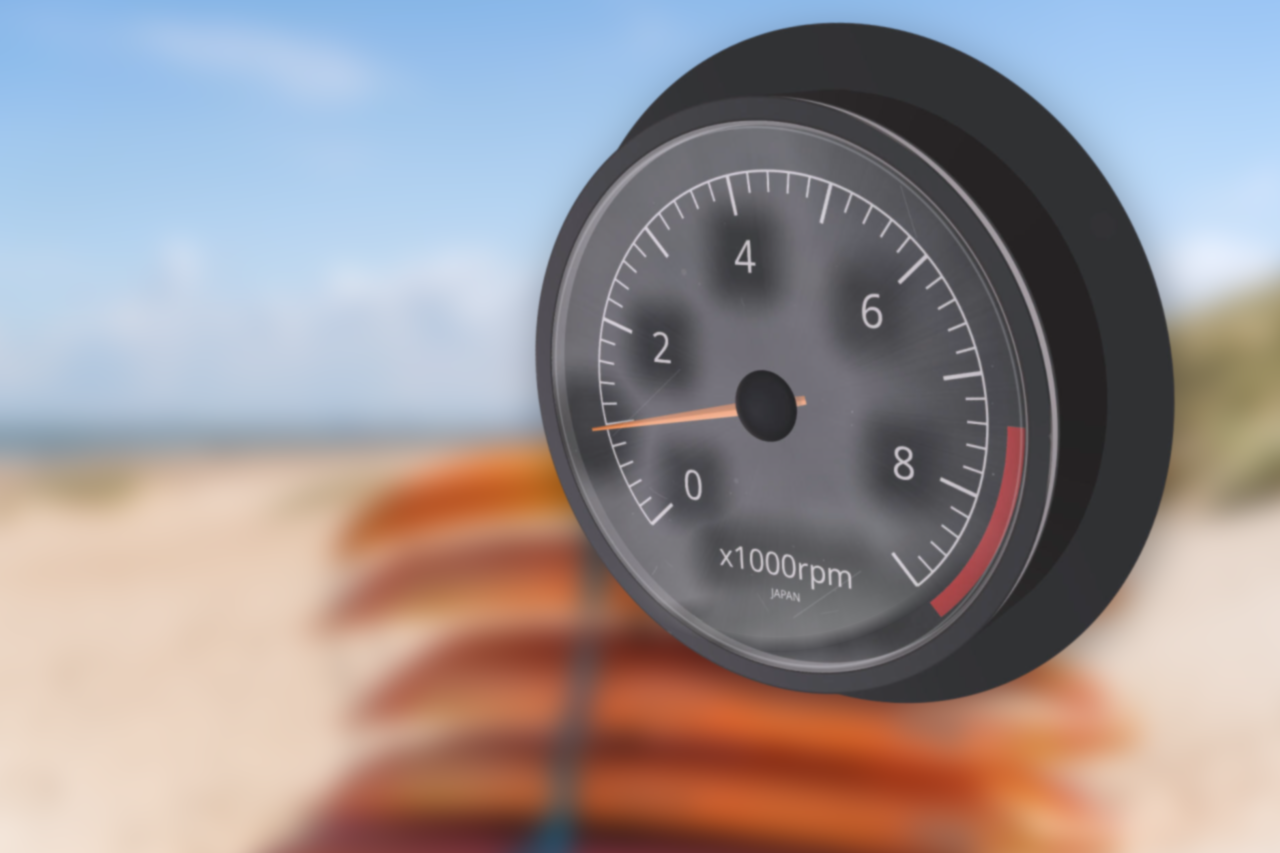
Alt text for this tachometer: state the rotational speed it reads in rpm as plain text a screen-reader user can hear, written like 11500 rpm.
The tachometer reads 1000 rpm
